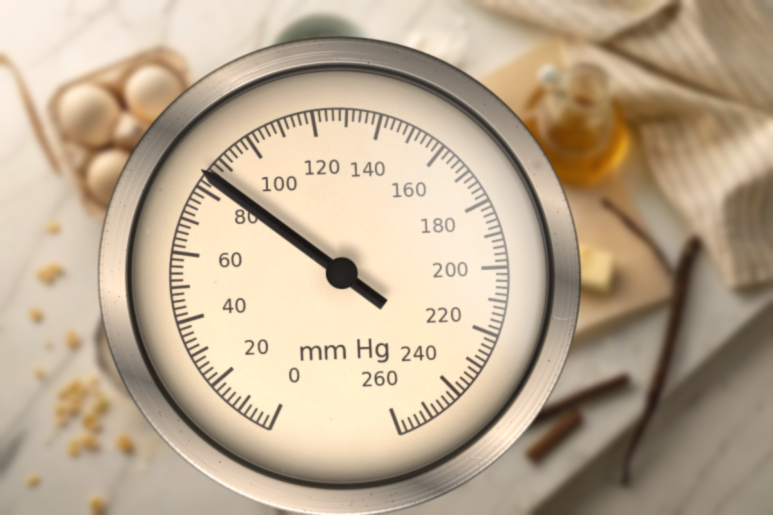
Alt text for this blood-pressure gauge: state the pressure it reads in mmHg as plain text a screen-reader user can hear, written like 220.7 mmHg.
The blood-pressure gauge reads 84 mmHg
